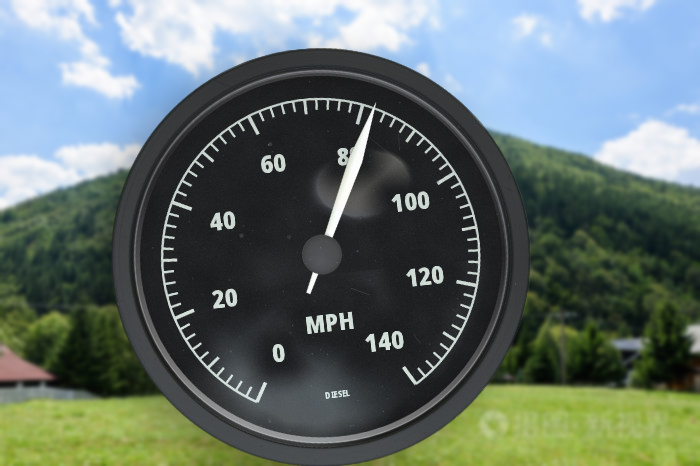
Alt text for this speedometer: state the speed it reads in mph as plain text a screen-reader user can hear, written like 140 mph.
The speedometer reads 82 mph
